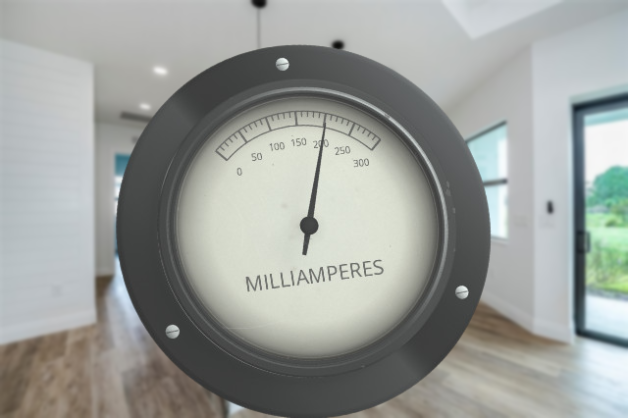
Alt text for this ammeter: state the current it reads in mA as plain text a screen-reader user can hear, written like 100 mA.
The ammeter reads 200 mA
